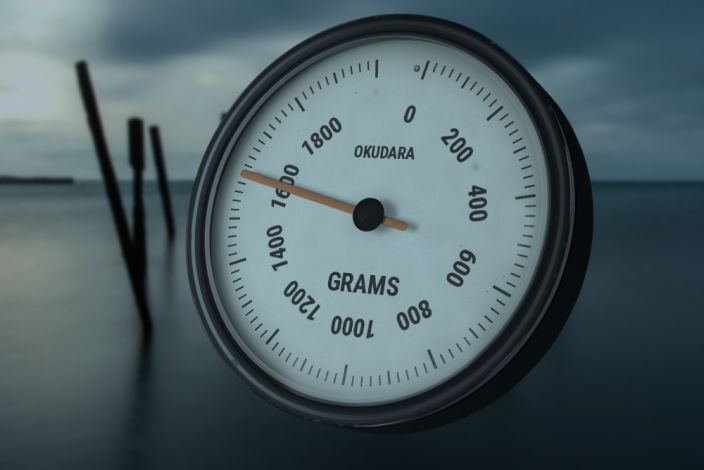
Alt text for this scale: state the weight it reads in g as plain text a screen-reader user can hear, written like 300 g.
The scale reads 1600 g
